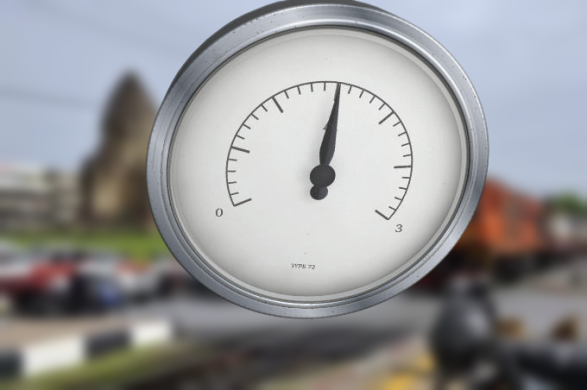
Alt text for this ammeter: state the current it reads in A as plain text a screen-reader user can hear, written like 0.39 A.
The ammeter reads 1.5 A
